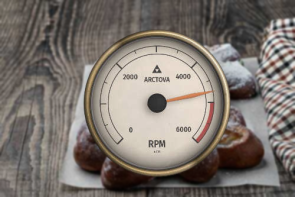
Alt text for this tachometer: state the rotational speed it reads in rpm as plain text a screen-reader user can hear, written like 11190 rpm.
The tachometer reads 4750 rpm
